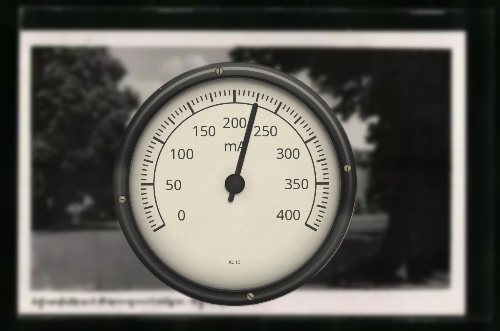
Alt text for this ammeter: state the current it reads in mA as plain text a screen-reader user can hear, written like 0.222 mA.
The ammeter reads 225 mA
